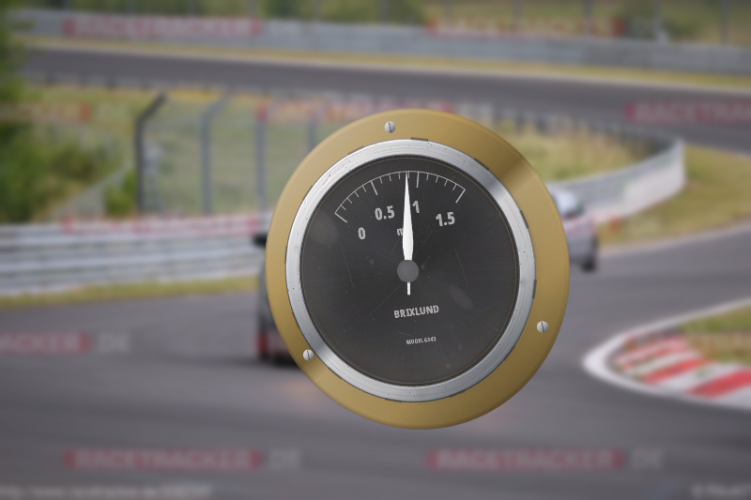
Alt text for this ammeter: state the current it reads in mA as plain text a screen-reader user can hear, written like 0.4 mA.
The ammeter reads 0.9 mA
